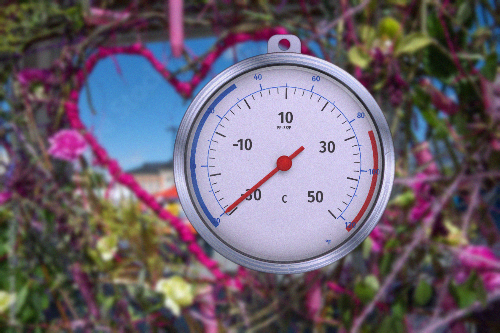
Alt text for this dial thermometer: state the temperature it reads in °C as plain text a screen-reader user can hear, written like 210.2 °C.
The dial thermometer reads -29 °C
